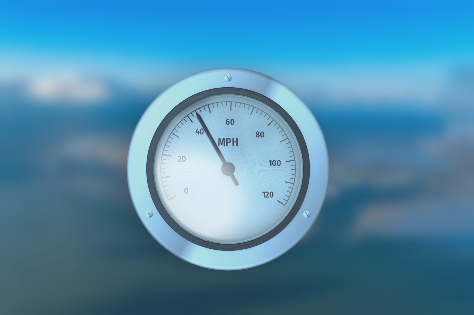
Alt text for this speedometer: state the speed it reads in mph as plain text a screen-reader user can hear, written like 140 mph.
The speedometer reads 44 mph
